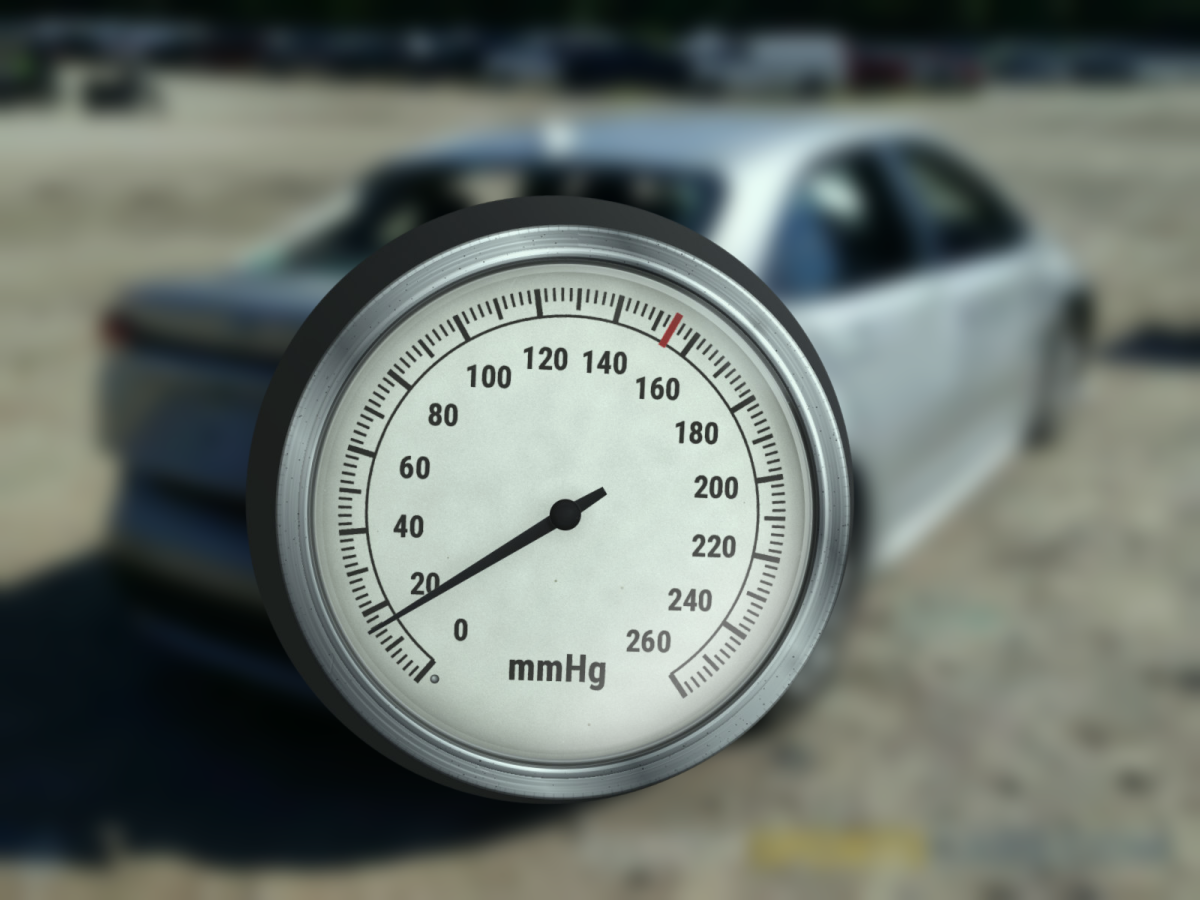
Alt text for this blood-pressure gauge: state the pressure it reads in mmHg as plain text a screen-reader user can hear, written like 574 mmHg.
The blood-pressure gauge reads 16 mmHg
